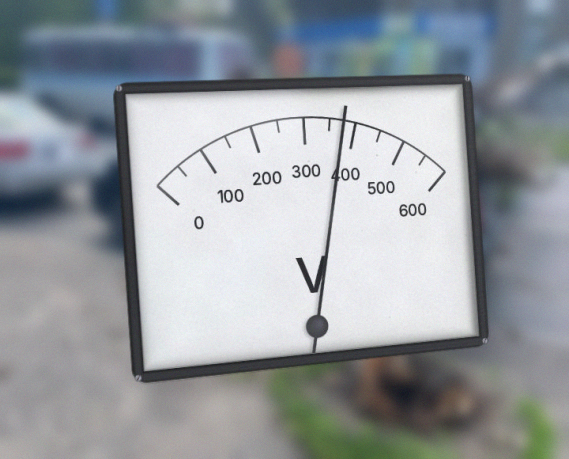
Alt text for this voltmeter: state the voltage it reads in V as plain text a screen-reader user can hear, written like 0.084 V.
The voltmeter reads 375 V
